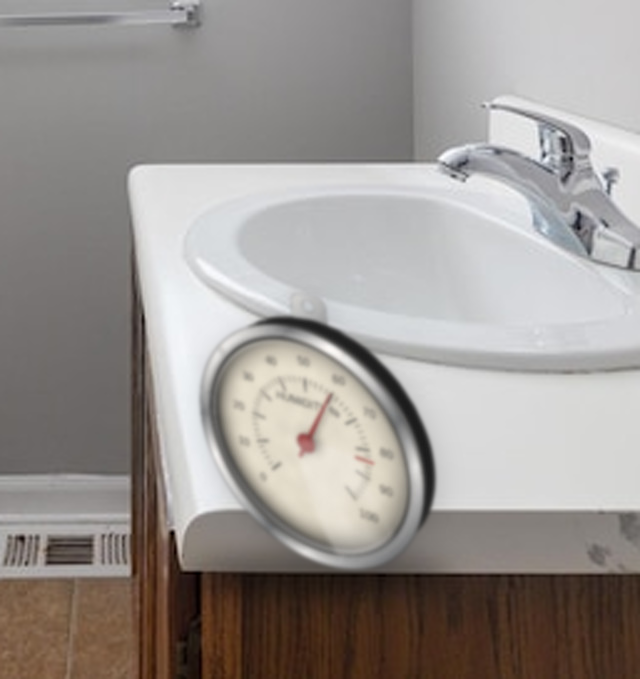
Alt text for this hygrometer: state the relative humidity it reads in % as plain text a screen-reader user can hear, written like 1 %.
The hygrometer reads 60 %
